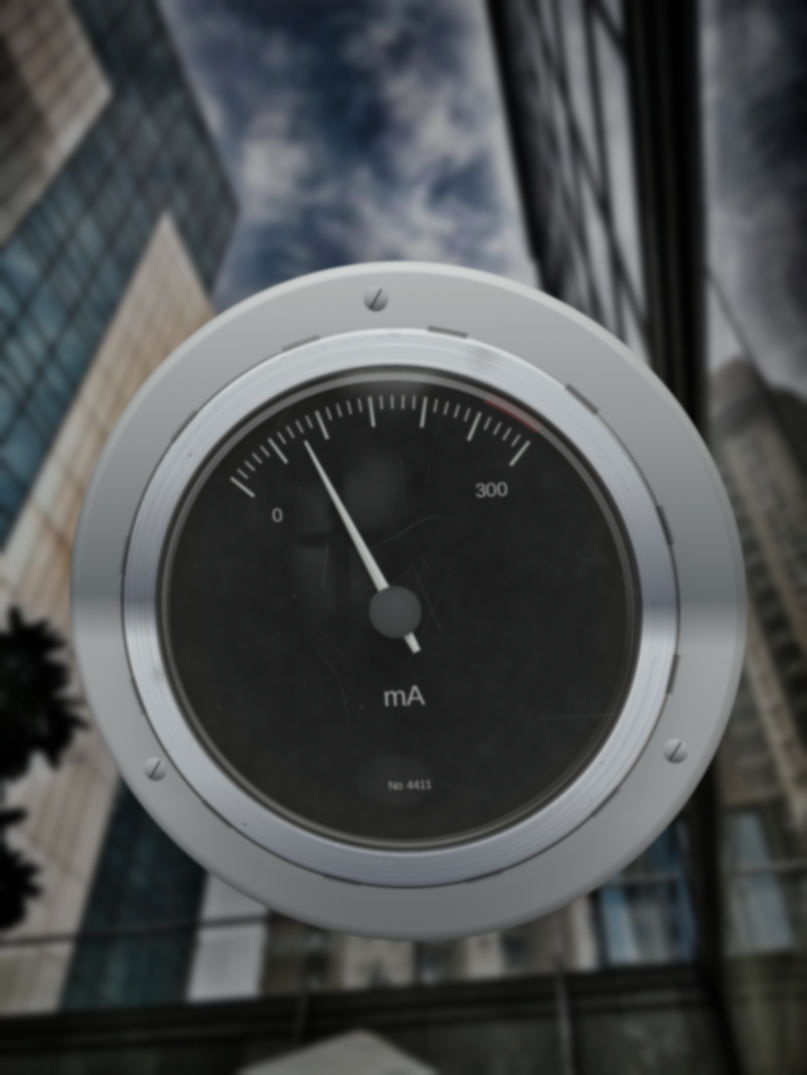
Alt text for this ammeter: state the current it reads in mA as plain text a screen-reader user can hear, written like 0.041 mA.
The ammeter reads 80 mA
